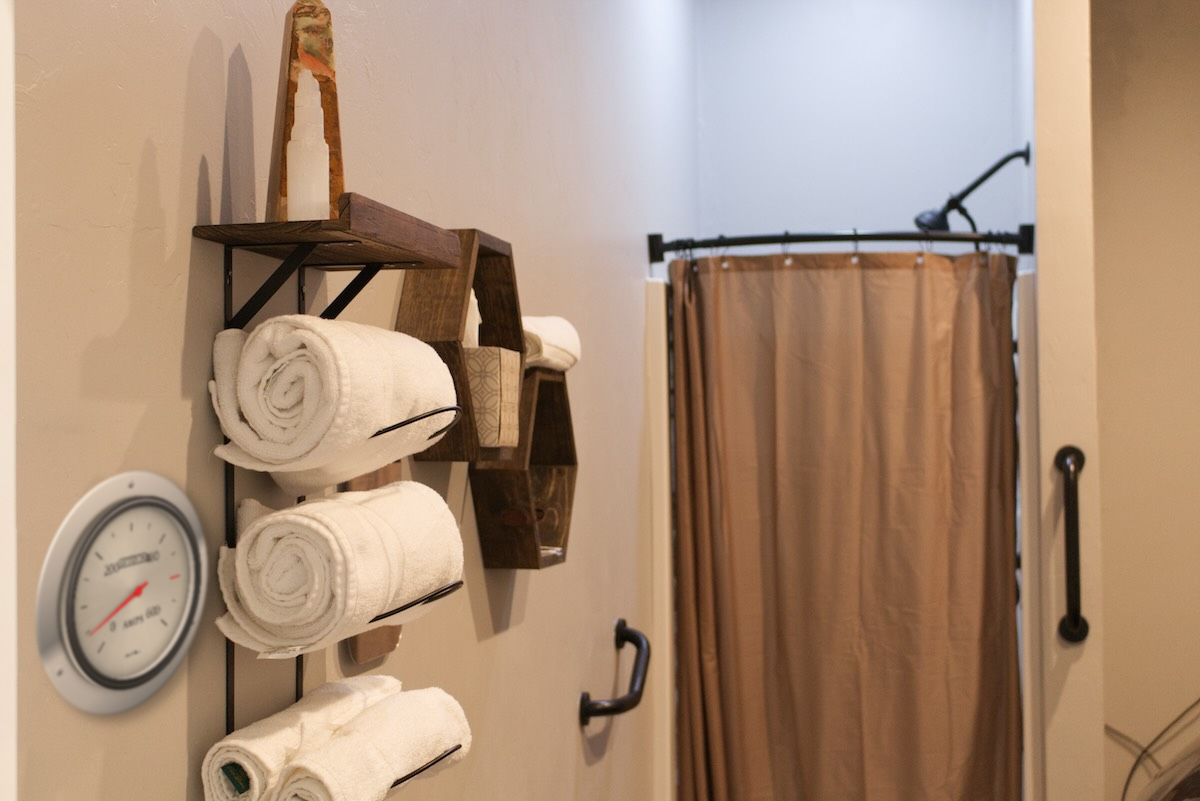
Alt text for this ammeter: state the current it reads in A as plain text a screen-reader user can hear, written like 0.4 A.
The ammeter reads 50 A
